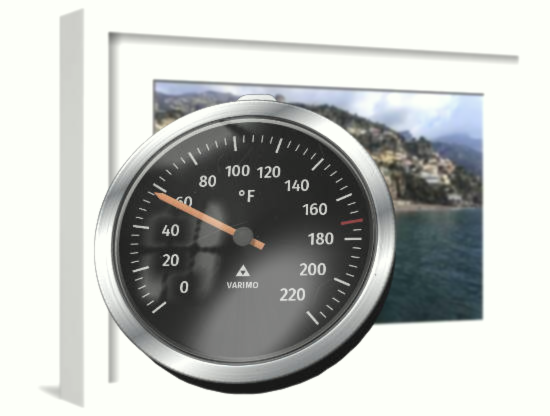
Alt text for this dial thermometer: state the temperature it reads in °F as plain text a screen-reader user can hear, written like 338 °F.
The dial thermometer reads 56 °F
